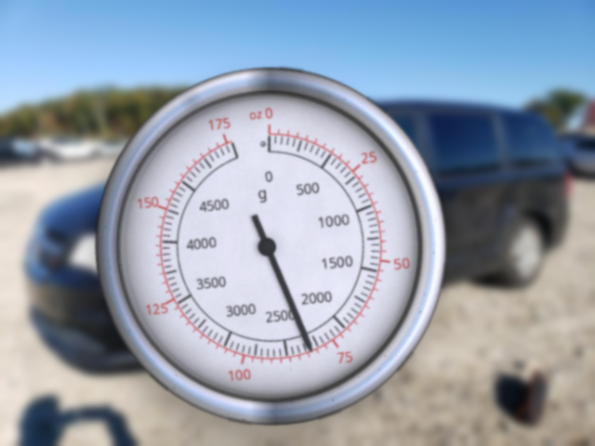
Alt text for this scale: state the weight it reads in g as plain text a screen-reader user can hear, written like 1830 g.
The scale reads 2300 g
